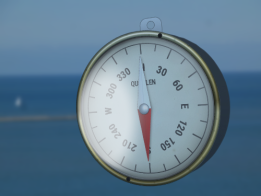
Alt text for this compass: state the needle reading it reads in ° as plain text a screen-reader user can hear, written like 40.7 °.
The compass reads 180 °
